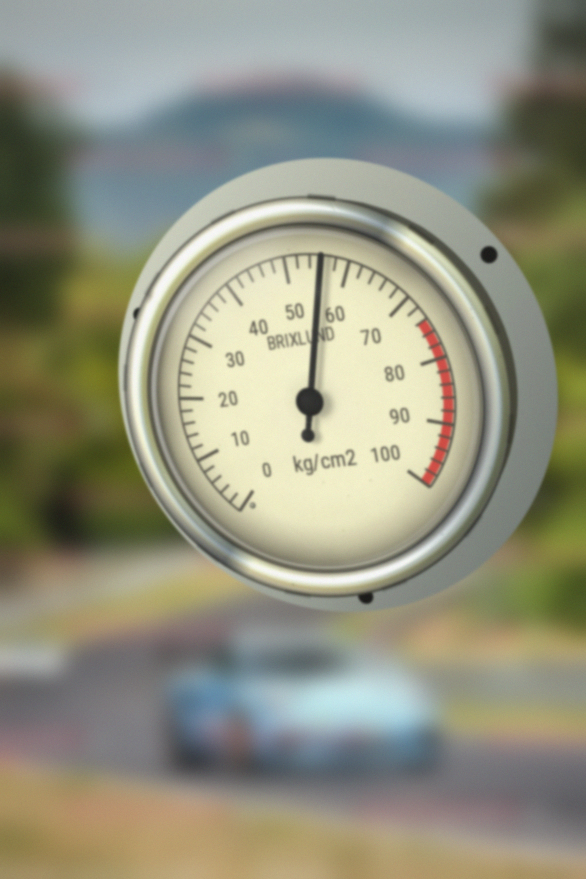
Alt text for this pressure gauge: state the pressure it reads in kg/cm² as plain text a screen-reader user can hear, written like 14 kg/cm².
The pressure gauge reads 56 kg/cm²
